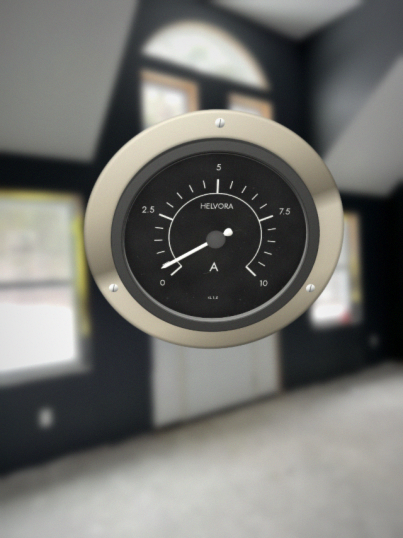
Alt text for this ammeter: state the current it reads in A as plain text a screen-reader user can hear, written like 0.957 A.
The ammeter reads 0.5 A
